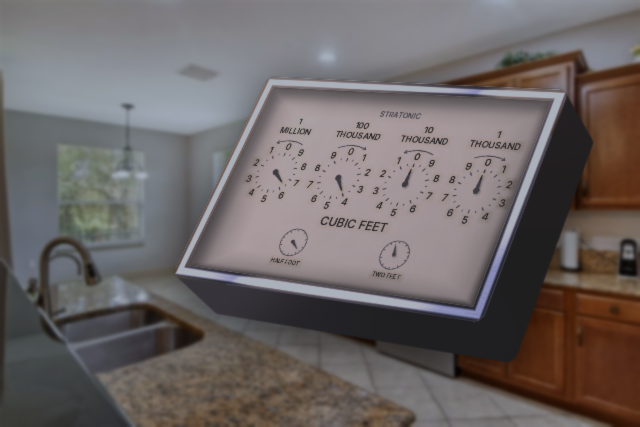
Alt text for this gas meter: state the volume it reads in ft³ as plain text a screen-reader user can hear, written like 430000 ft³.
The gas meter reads 640000 ft³
